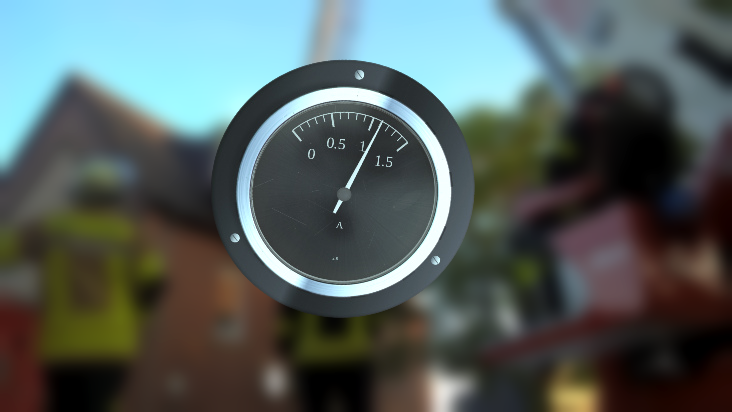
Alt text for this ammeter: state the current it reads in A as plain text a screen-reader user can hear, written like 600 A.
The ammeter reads 1.1 A
